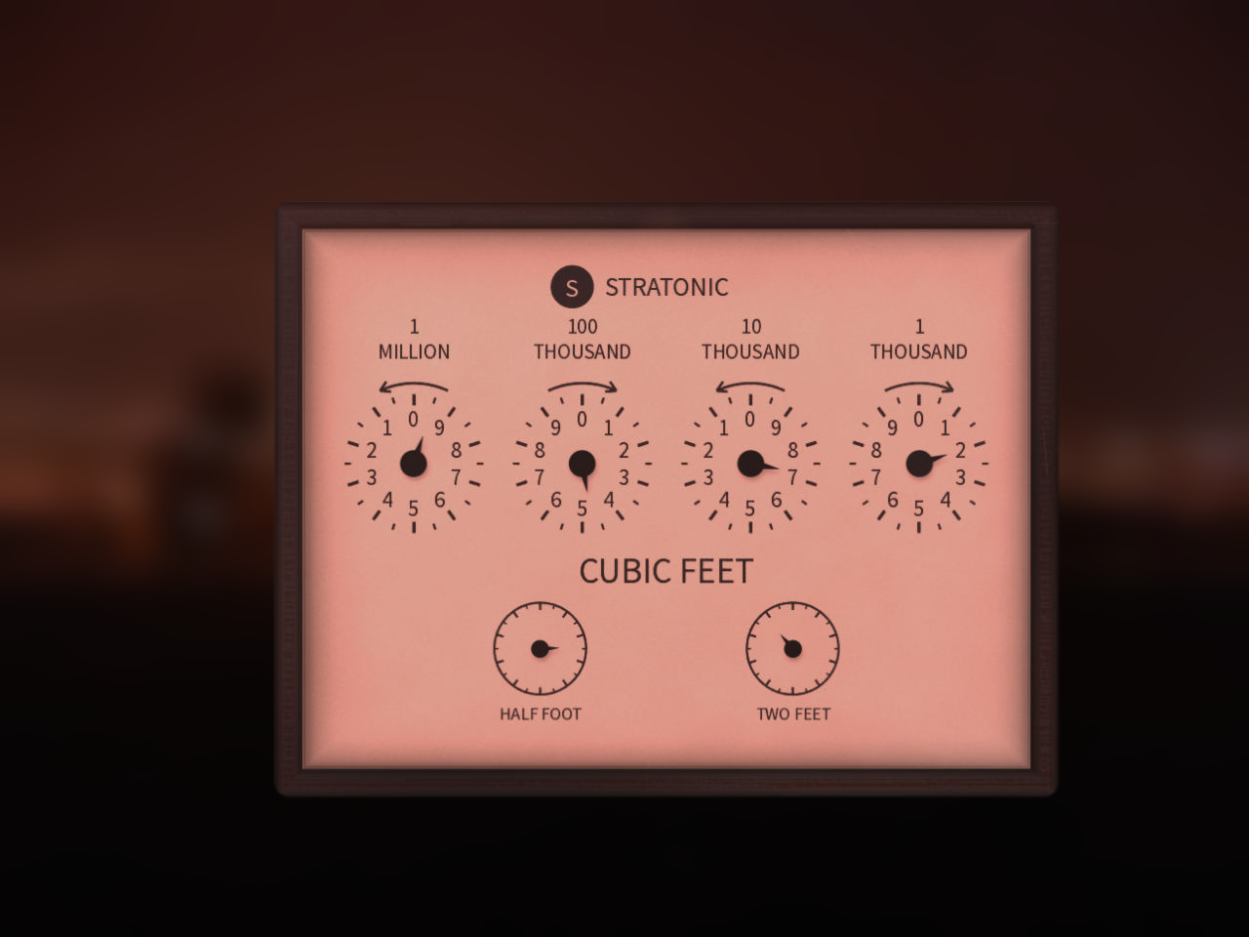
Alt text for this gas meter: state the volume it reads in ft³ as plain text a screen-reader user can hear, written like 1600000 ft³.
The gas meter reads 947200 ft³
